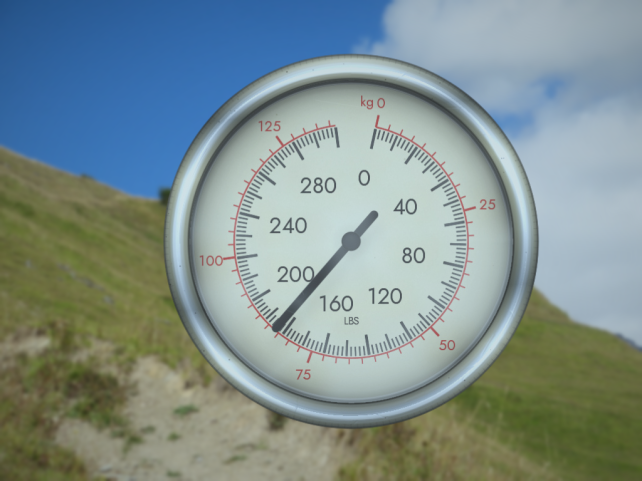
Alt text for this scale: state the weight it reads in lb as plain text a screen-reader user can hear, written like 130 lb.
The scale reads 184 lb
